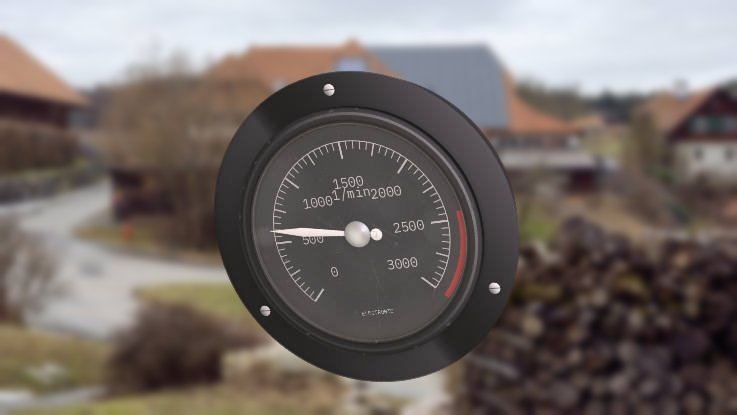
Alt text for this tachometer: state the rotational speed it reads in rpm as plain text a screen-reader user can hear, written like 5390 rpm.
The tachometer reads 600 rpm
